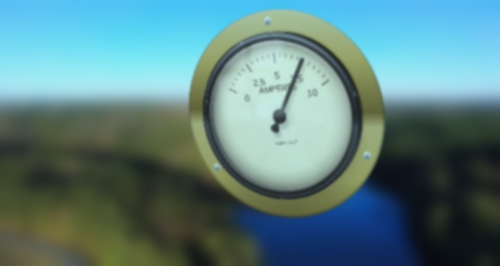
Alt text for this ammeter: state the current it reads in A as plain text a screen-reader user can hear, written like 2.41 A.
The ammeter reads 7.5 A
